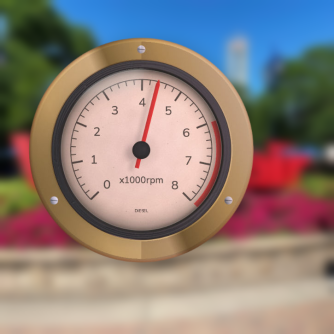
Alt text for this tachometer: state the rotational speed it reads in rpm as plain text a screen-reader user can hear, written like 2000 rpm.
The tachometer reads 4400 rpm
